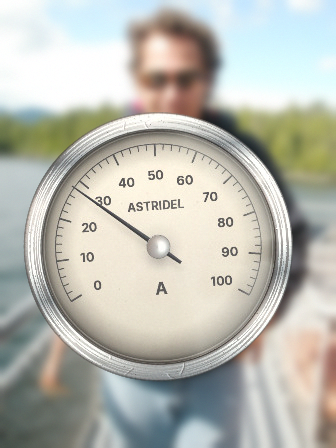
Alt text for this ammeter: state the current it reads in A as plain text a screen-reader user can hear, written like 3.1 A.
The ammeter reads 28 A
